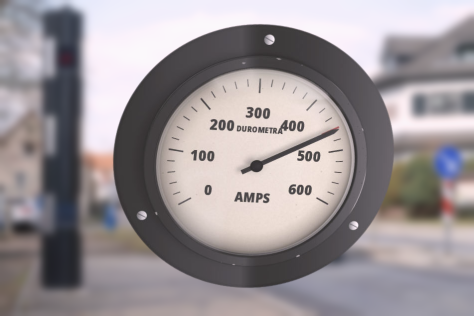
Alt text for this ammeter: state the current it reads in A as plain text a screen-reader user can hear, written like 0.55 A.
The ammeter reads 460 A
